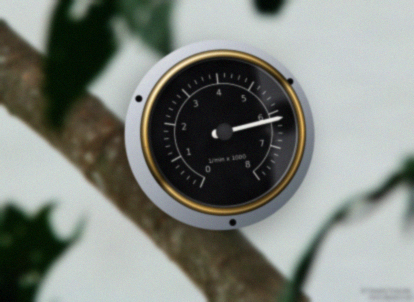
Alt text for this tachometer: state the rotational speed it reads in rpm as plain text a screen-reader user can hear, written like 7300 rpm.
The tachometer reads 6200 rpm
